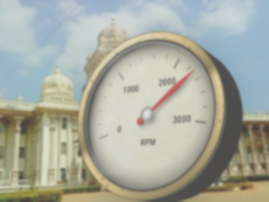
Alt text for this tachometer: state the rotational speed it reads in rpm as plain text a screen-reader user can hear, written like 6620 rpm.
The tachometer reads 2300 rpm
